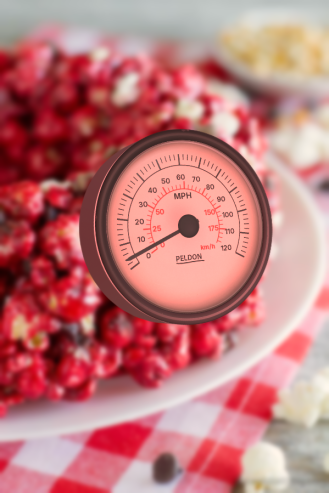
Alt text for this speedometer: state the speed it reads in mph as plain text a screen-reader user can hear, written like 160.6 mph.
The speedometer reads 4 mph
